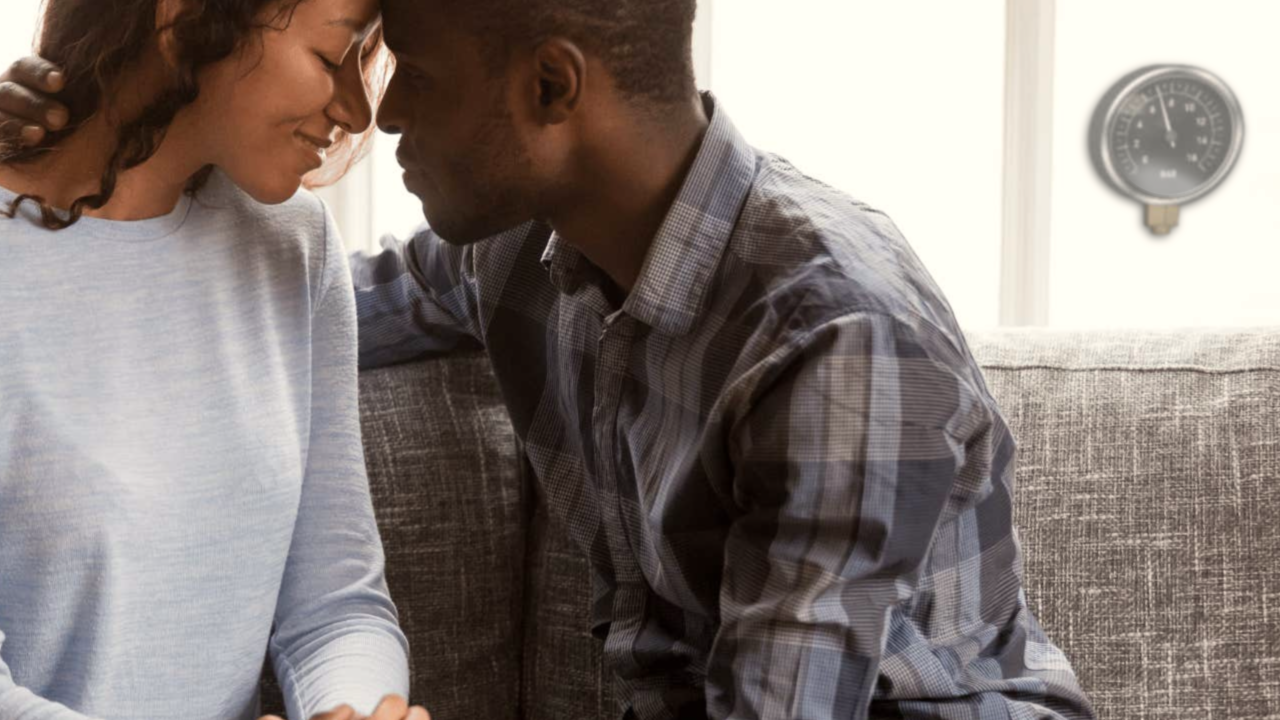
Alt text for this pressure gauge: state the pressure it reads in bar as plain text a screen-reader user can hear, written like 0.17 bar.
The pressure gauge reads 7 bar
